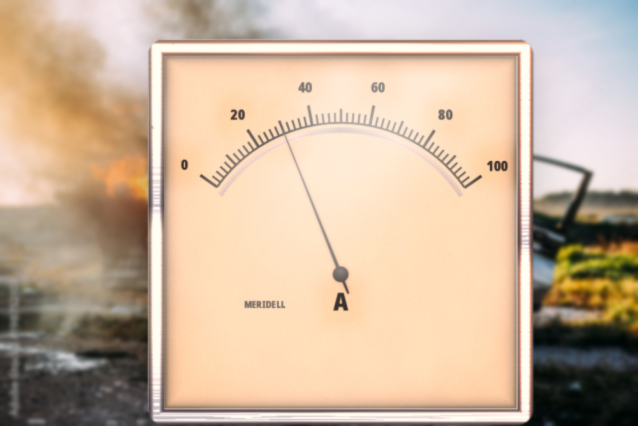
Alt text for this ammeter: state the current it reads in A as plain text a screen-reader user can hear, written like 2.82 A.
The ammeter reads 30 A
